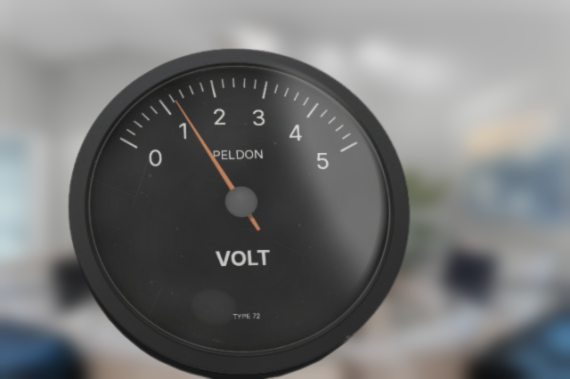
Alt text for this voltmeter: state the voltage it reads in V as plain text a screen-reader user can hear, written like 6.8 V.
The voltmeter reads 1.2 V
